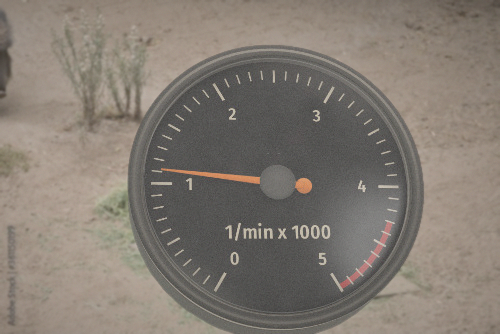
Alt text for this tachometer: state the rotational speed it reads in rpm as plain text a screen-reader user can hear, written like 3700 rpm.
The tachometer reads 1100 rpm
